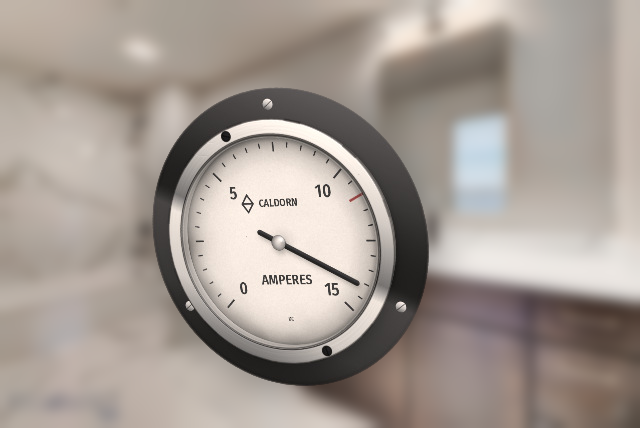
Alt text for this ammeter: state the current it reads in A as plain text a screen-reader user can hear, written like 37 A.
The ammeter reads 14 A
